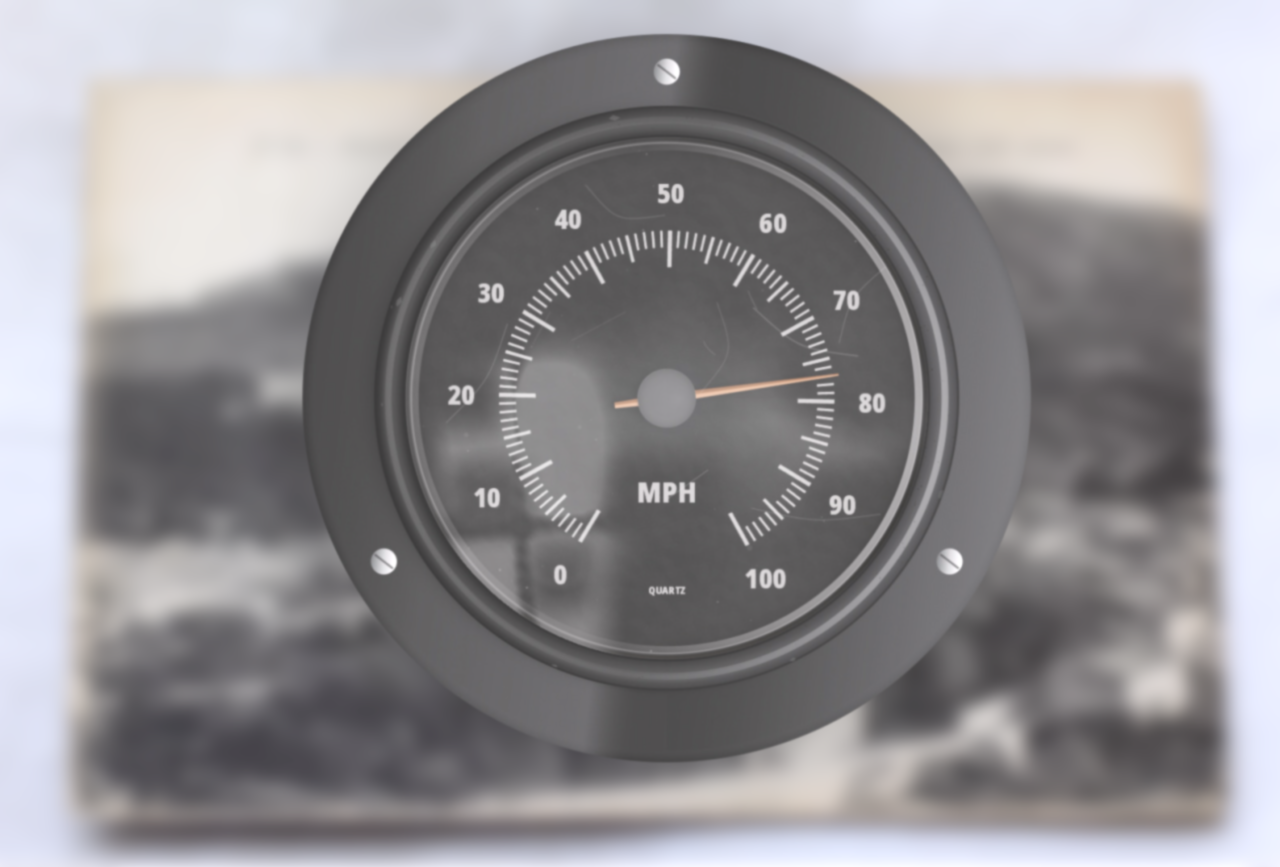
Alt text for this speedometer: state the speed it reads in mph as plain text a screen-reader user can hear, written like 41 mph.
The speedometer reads 77 mph
